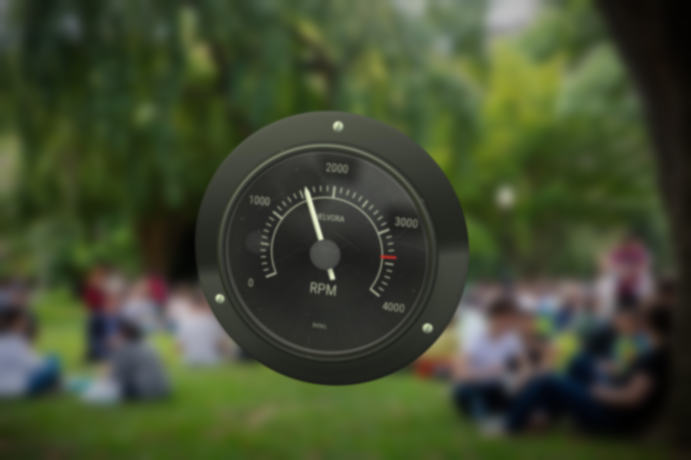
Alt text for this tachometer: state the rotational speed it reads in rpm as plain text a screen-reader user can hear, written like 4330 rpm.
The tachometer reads 1600 rpm
